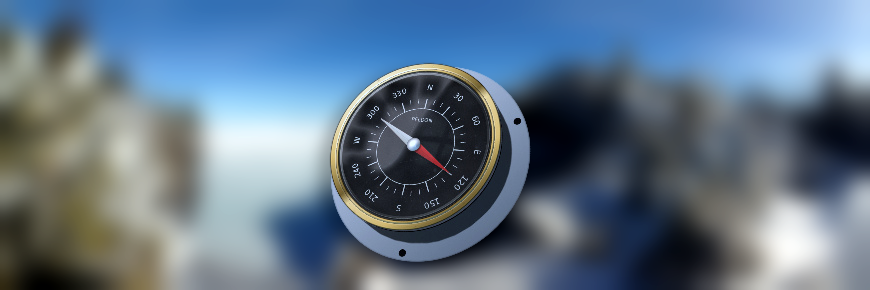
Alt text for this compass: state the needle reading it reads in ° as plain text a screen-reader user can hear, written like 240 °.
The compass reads 120 °
